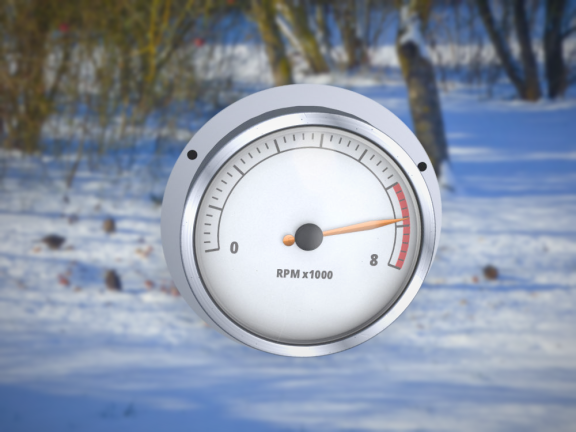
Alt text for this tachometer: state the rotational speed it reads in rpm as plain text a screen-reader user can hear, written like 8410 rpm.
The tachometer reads 6800 rpm
